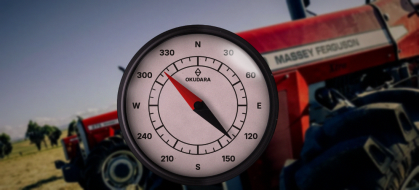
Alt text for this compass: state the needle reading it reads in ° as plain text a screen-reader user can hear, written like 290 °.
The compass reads 315 °
